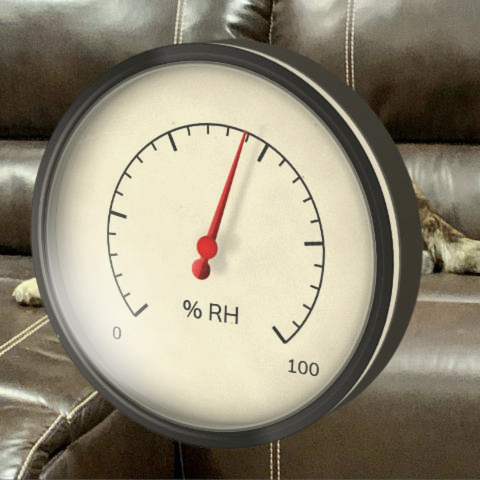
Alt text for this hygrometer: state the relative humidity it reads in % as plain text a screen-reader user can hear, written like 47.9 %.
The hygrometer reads 56 %
